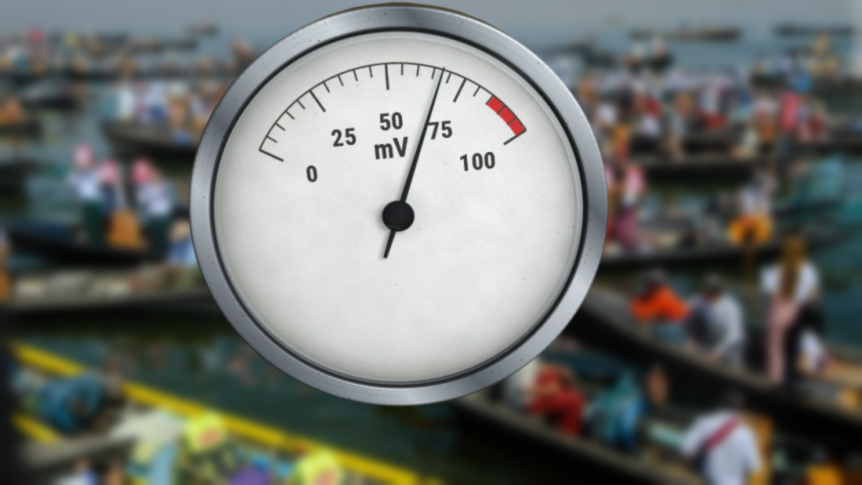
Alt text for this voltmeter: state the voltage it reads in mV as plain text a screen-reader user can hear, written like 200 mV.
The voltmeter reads 67.5 mV
